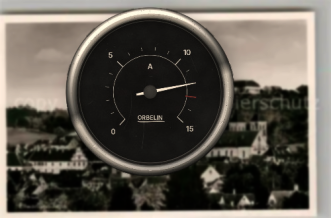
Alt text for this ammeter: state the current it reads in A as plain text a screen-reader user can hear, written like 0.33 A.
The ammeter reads 12 A
